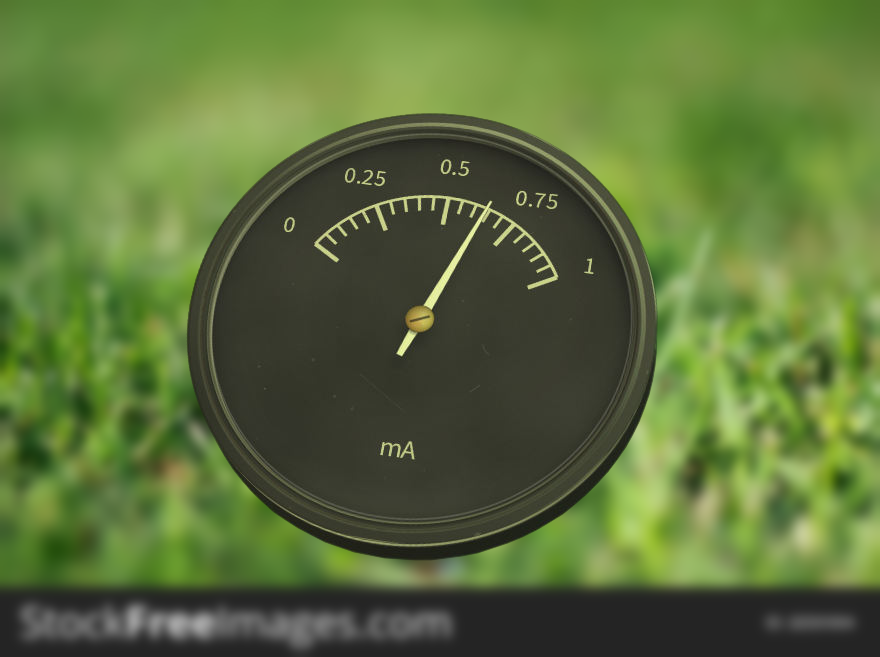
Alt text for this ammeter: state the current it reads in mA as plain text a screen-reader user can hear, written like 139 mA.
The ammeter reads 0.65 mA
